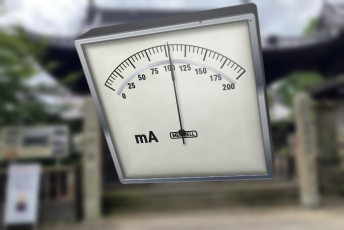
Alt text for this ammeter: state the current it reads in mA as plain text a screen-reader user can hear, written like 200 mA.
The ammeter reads 105 mA
